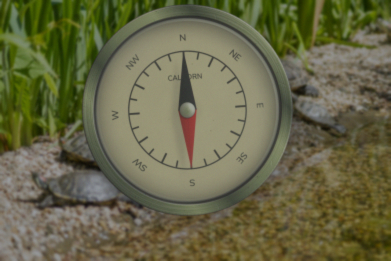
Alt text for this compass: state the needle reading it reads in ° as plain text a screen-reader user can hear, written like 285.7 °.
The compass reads 180 °
